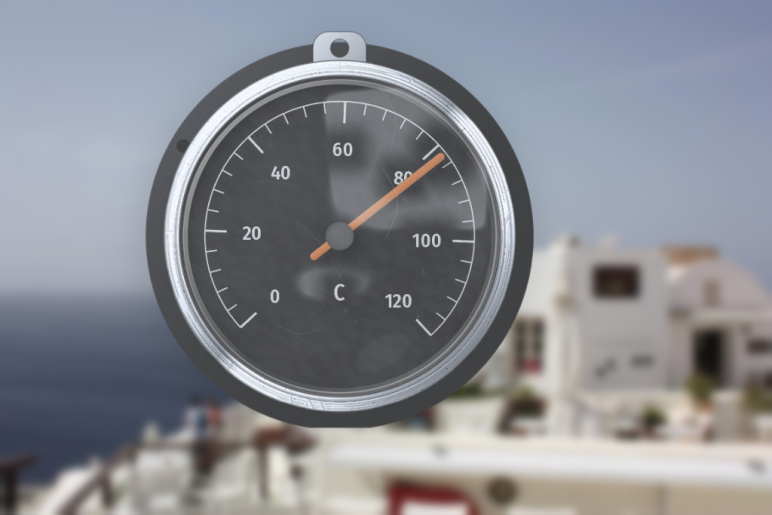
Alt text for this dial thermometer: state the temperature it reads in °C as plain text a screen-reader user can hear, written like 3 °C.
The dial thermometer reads 82 °C
